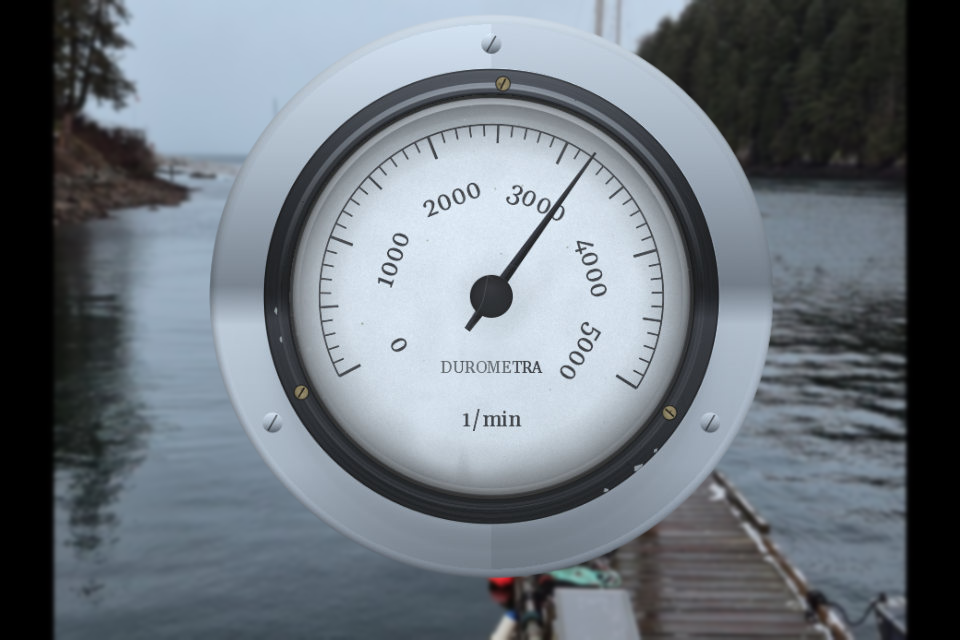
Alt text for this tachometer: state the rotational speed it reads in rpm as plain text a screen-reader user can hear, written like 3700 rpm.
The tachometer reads 3200 rpm
